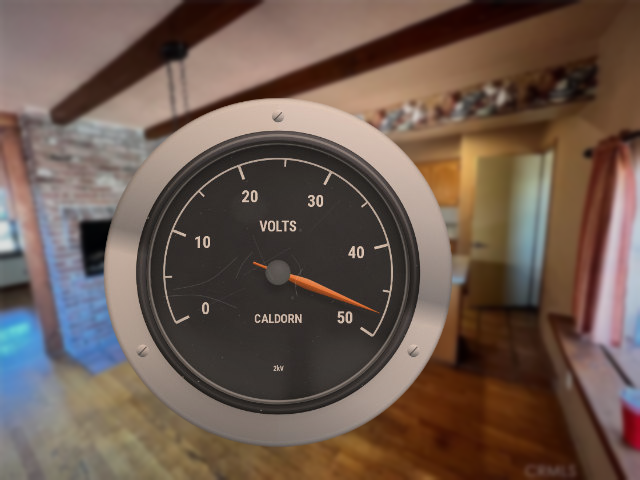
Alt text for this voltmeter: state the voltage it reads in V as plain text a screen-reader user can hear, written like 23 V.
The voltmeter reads 47.5 V
